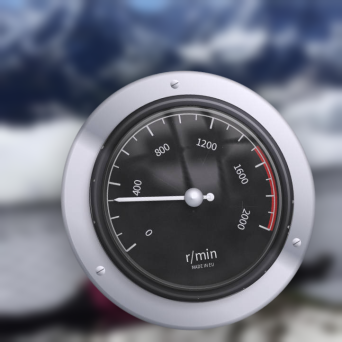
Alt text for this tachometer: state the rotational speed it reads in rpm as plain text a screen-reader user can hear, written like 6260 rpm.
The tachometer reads 300 rpm
